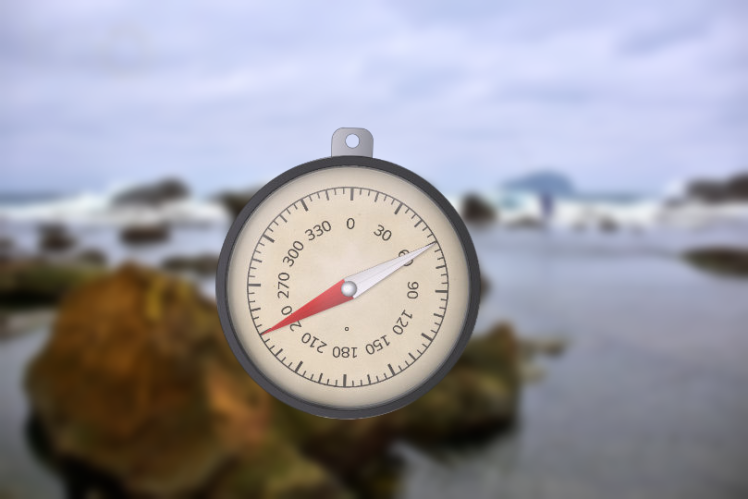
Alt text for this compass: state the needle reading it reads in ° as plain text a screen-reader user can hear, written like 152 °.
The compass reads 240 °
